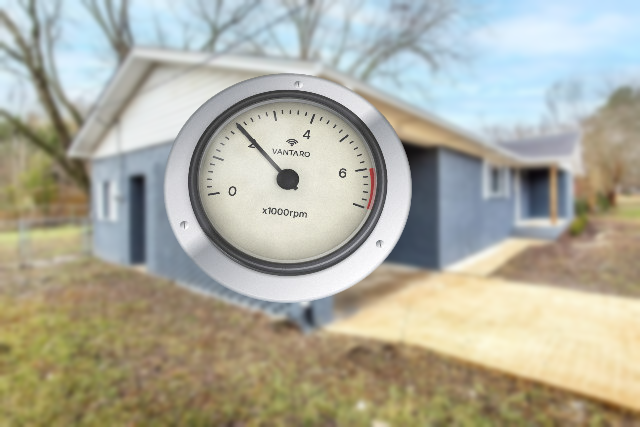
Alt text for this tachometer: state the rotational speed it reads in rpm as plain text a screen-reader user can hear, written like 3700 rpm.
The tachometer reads 2000 rpm
